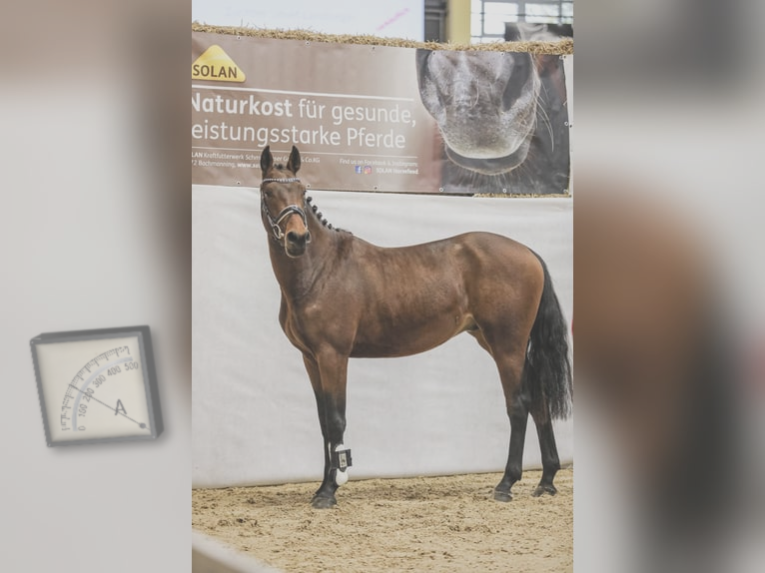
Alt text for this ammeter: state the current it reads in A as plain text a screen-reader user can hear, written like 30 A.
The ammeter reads 200 A
